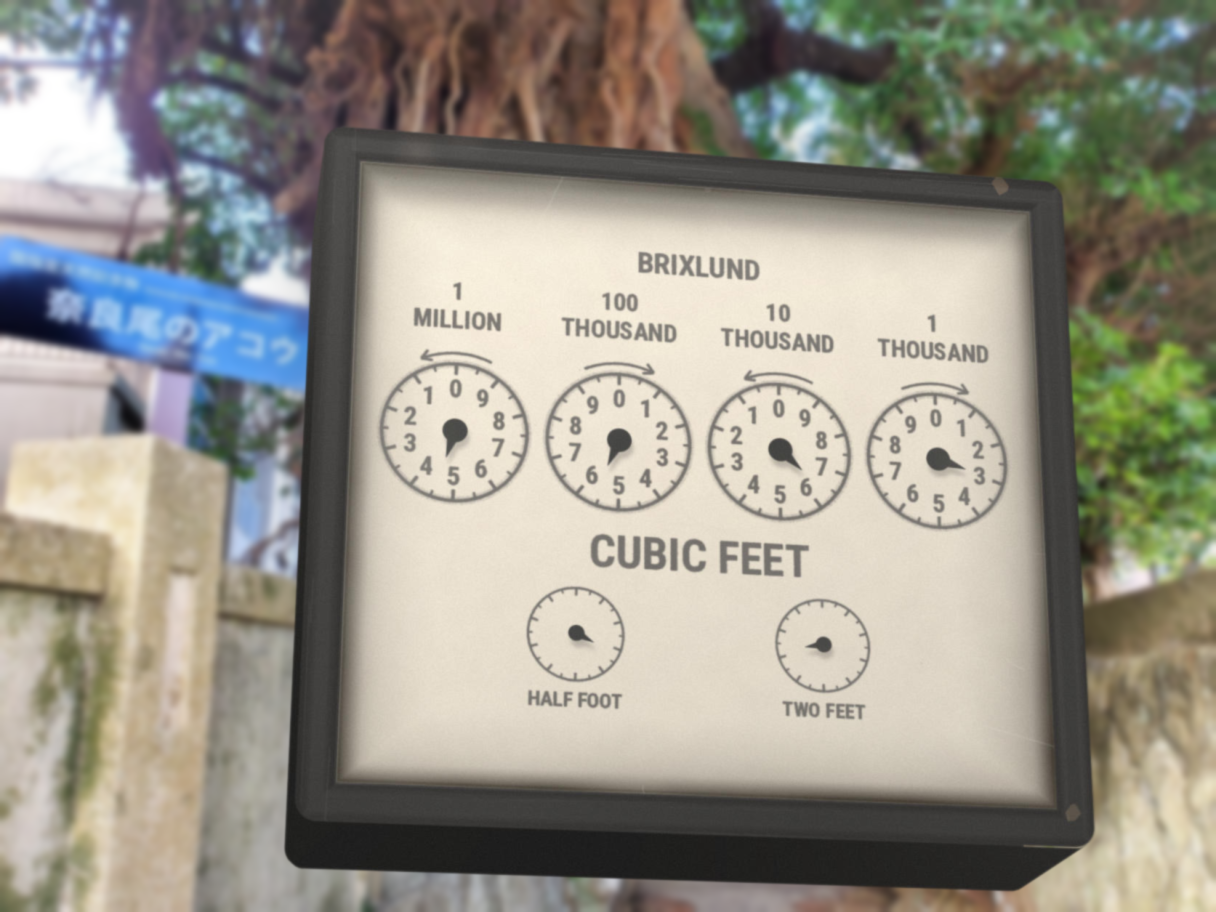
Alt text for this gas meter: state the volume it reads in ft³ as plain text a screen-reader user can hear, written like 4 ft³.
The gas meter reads 456300 ft³
